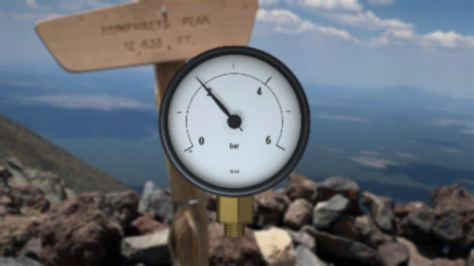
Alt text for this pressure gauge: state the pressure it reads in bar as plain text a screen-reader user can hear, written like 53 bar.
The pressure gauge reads 2 bar
